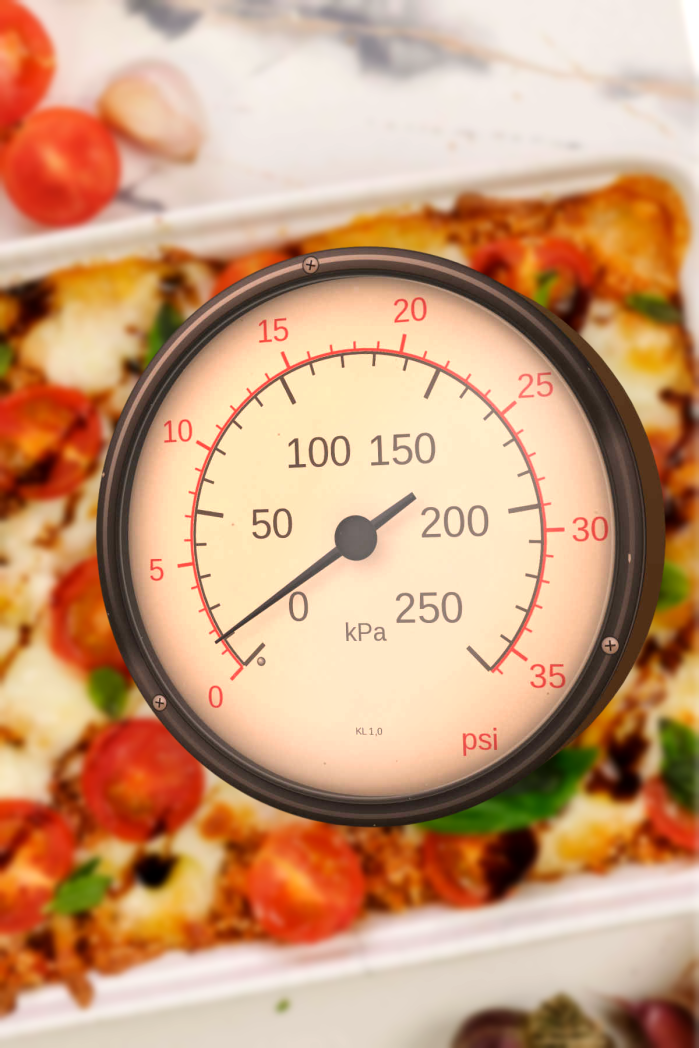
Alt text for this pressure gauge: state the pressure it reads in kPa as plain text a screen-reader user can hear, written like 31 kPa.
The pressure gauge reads 10 kPa
